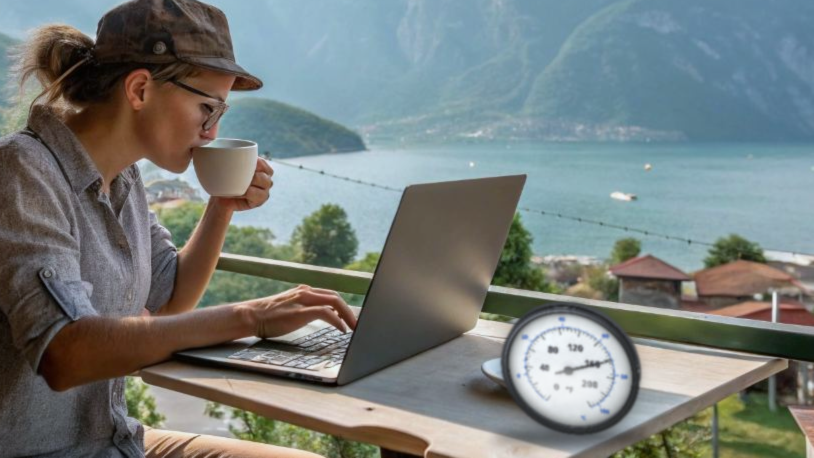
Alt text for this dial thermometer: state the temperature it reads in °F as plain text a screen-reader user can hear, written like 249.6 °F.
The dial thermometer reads 160 °F
